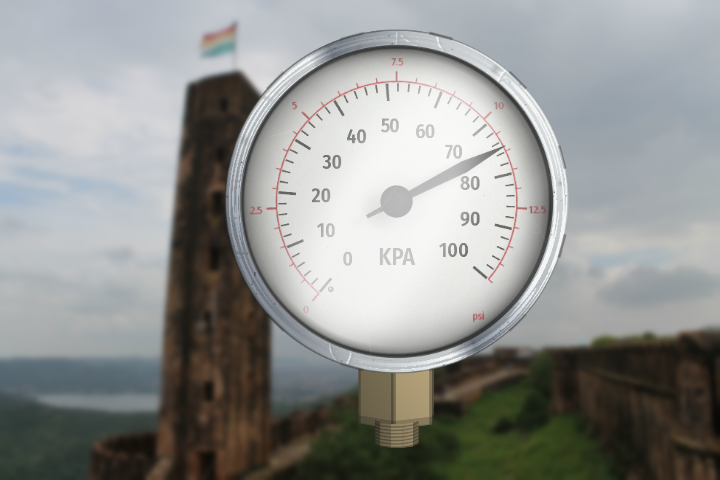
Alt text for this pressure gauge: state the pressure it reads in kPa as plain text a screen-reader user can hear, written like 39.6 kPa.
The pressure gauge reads 75 kPa
